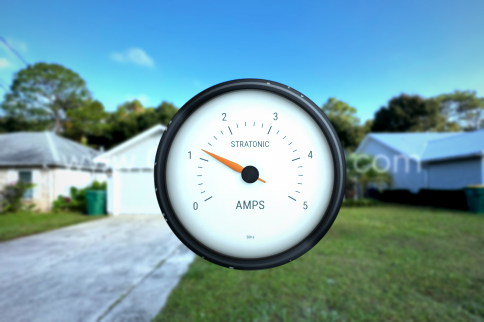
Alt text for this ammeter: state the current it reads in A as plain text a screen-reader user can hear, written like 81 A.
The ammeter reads 1.2 A
